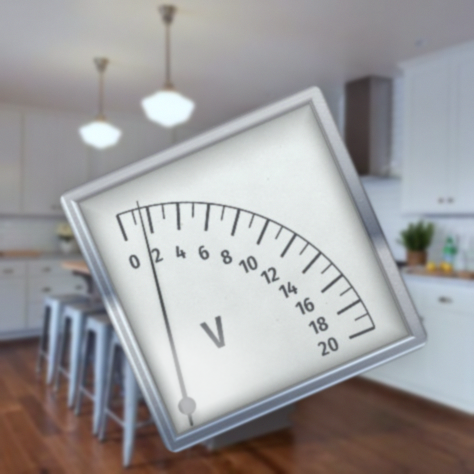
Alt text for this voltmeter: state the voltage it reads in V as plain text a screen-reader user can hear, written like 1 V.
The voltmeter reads 1.5 V
